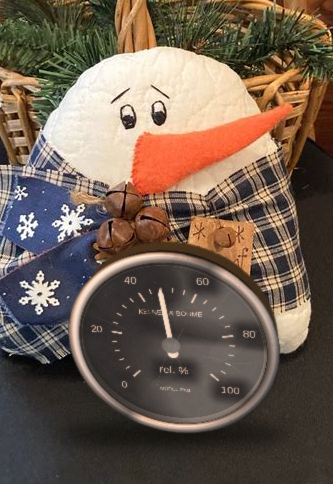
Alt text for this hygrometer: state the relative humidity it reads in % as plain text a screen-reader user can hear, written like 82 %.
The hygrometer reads 48 %
